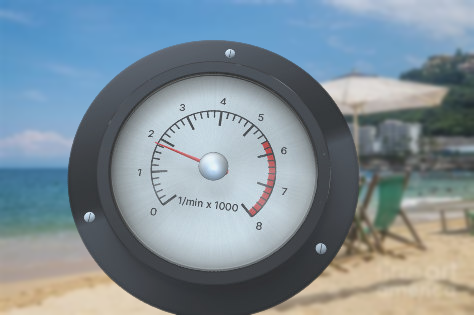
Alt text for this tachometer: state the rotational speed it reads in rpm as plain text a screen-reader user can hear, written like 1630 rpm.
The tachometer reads 1800 rpm
